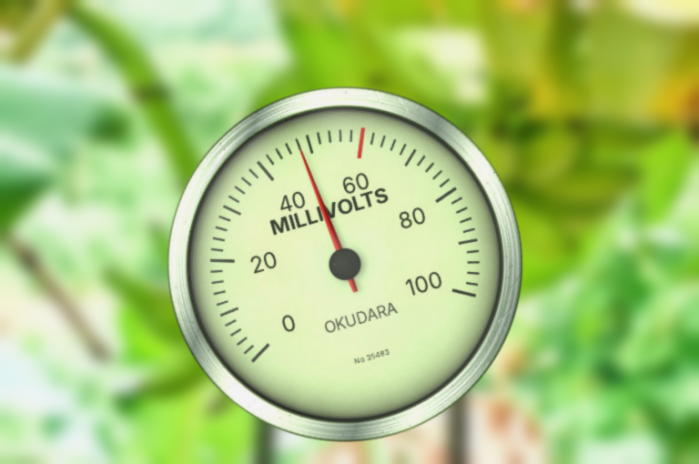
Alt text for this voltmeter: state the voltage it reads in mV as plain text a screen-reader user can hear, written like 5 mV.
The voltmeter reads 48 mV
